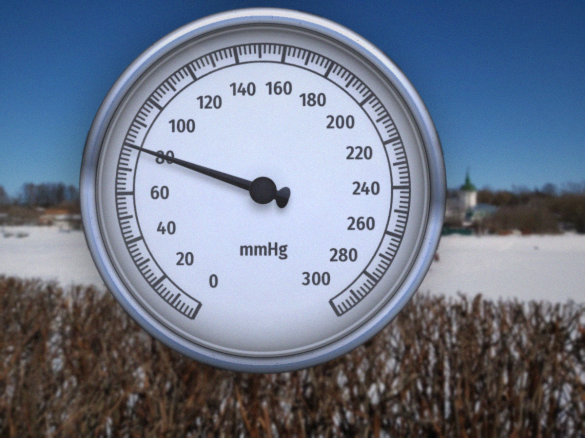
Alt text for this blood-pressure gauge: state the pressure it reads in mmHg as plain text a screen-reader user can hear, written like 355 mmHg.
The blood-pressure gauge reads 80 mmHg
